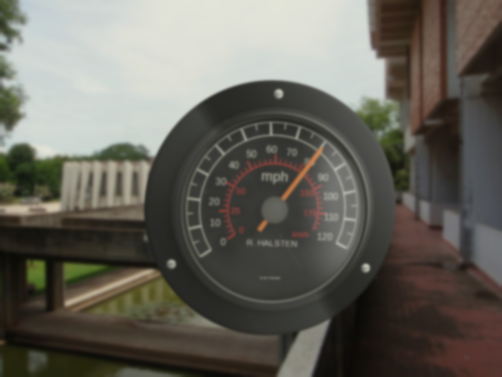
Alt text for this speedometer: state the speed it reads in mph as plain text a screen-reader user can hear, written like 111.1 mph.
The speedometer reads 80 mph
